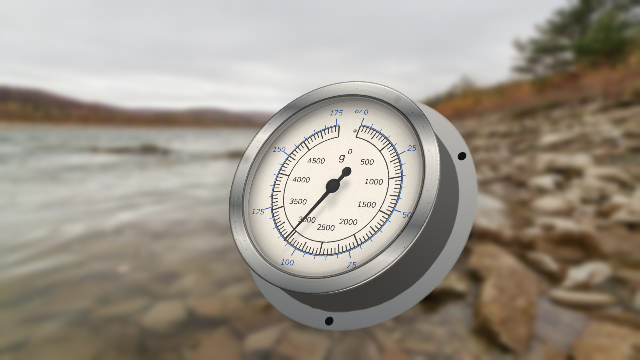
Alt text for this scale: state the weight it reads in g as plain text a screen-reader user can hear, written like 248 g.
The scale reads 3000 g
